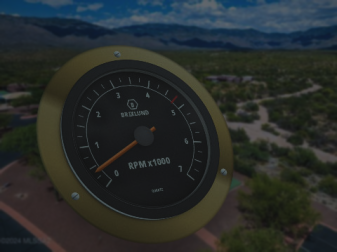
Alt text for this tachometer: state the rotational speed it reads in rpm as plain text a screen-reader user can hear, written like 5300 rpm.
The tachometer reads 375 rpm
